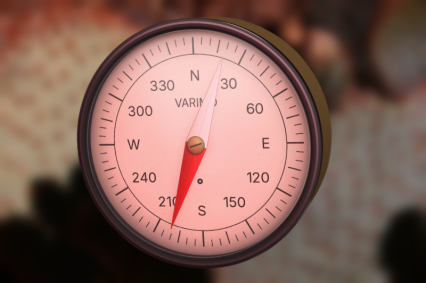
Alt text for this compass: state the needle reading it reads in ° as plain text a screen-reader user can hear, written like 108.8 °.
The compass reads 200 °
